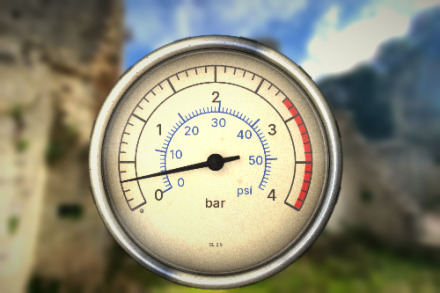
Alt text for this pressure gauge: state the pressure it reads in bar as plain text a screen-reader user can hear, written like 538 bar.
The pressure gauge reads 0.3 bar
